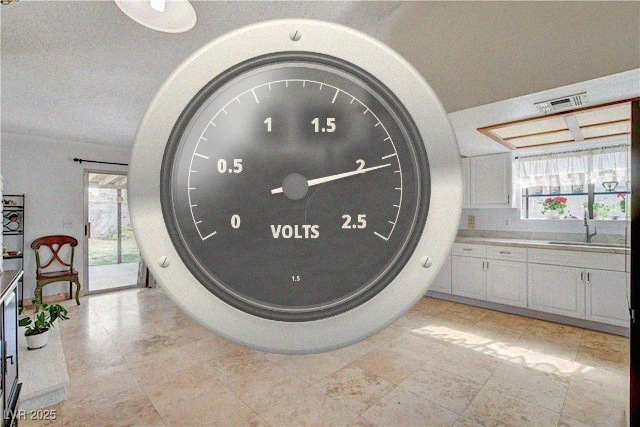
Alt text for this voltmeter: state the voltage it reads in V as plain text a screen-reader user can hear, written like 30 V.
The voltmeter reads 2.05 V
